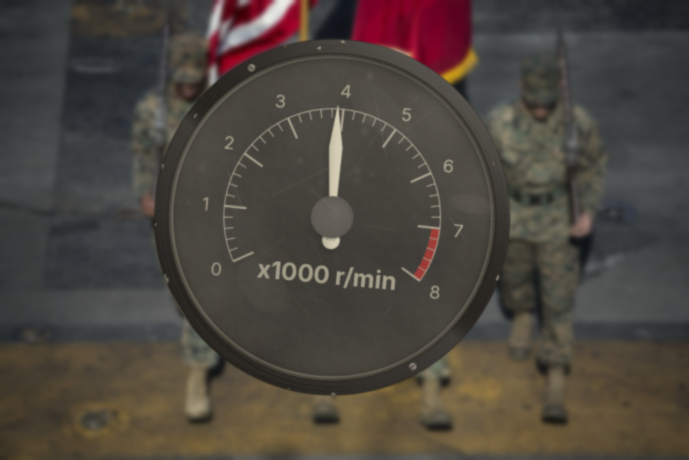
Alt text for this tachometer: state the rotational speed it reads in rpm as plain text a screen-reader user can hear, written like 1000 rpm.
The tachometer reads 3900 rpm
